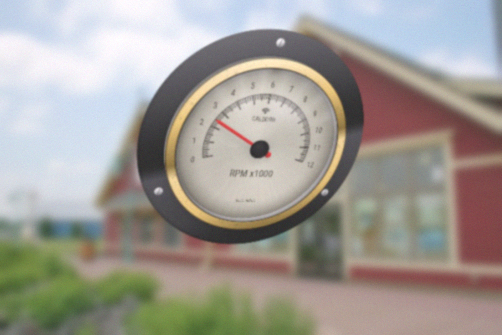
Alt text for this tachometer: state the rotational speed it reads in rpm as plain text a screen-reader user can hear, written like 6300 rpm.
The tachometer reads 2500 rpm
